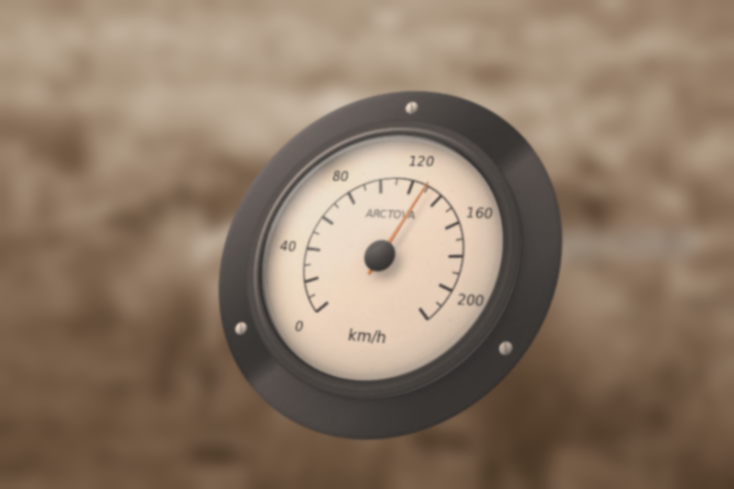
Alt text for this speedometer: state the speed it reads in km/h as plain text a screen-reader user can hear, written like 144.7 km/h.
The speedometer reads 130 km/h
